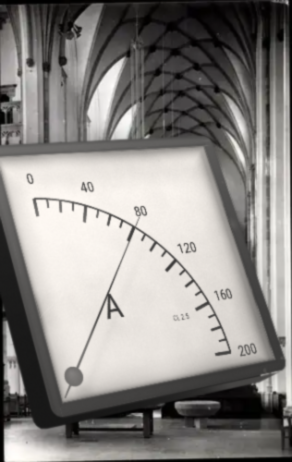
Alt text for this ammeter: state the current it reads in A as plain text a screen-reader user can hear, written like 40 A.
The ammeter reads 80 A
